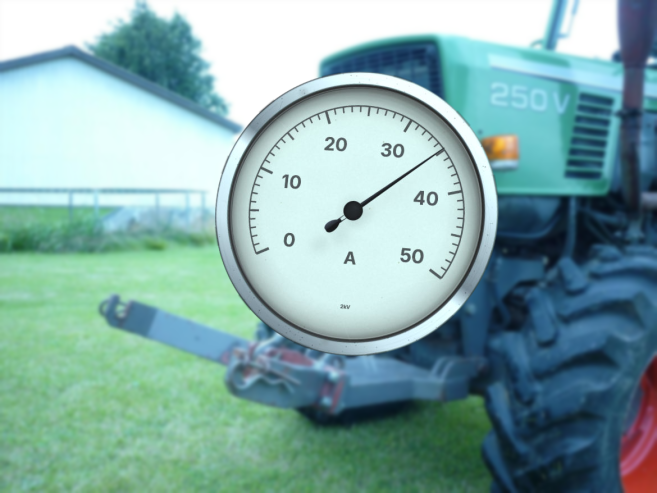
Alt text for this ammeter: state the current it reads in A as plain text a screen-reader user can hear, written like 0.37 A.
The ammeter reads 35 A
